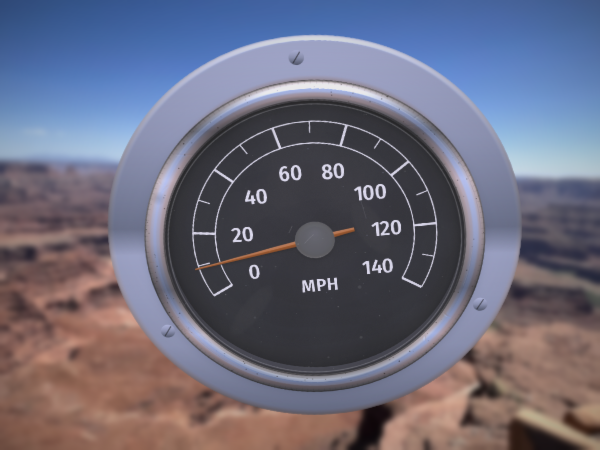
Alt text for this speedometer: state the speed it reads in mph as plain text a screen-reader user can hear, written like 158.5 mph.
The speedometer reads 10 mph
